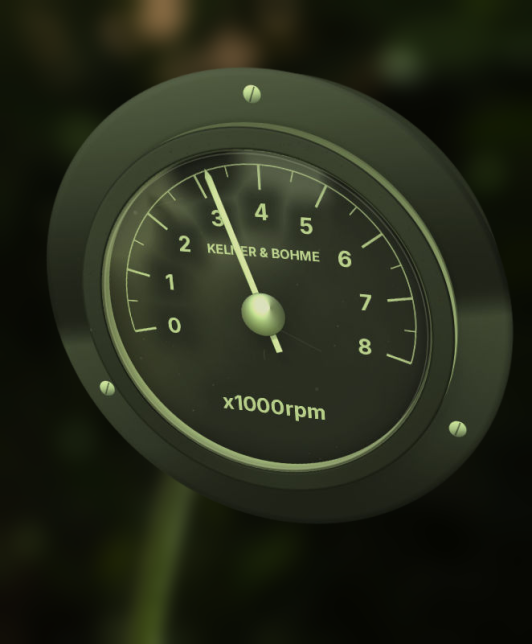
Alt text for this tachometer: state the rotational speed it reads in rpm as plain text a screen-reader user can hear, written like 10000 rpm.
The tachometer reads 3250 rpm
